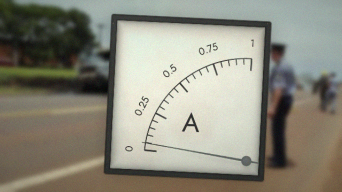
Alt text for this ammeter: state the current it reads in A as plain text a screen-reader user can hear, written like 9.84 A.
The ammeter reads 0.05 A
